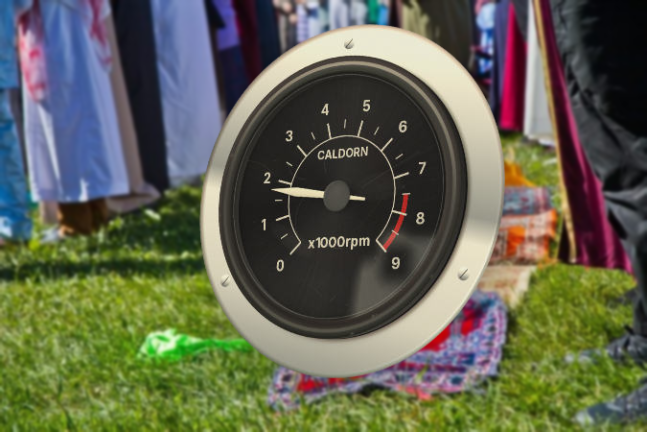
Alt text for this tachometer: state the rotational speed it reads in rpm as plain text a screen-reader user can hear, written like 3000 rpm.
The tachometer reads 1750 rpm
